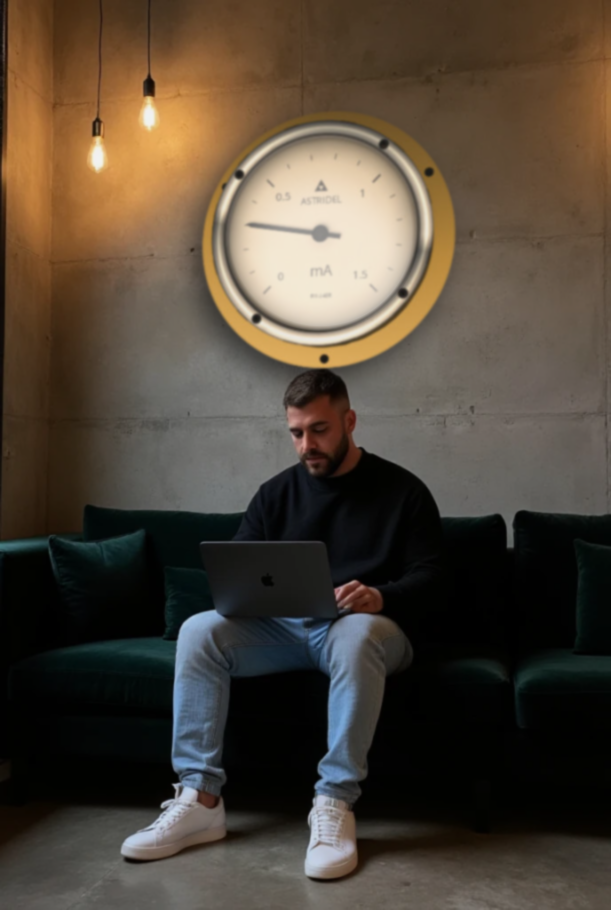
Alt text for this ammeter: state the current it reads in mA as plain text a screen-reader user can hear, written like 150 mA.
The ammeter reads 0.3 mA
